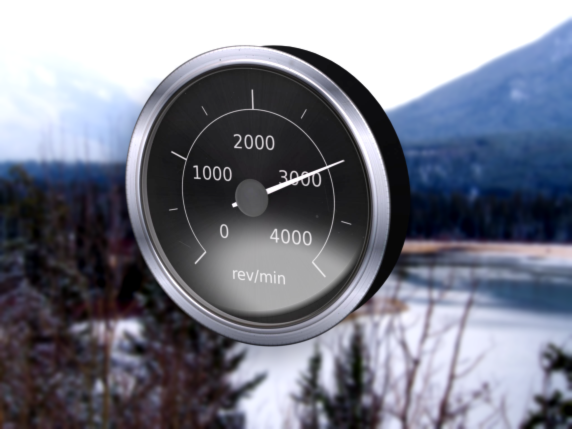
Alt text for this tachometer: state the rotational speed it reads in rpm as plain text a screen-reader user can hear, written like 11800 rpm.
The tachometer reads 3000 rpm
